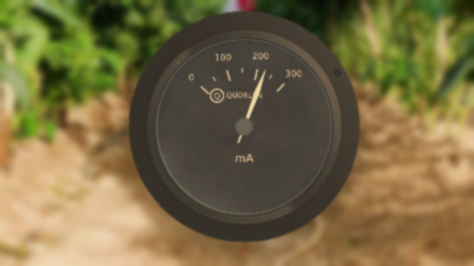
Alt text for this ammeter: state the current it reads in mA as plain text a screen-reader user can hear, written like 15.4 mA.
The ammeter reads 225 mA
